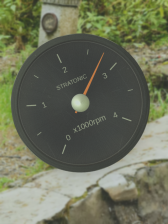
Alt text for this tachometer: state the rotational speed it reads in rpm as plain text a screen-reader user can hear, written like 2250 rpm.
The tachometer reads 2750 rpm
